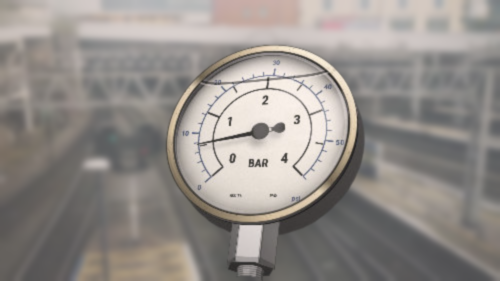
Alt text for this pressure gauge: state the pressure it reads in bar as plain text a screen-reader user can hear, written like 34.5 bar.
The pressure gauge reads 0.5 bar
